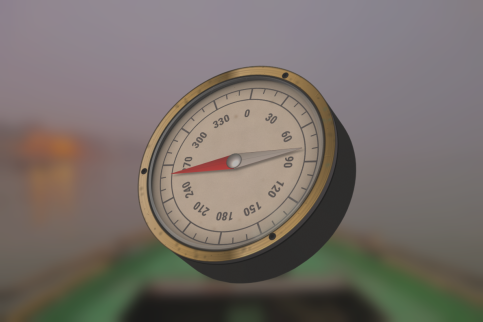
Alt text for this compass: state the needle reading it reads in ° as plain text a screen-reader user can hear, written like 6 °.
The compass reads 260 °
